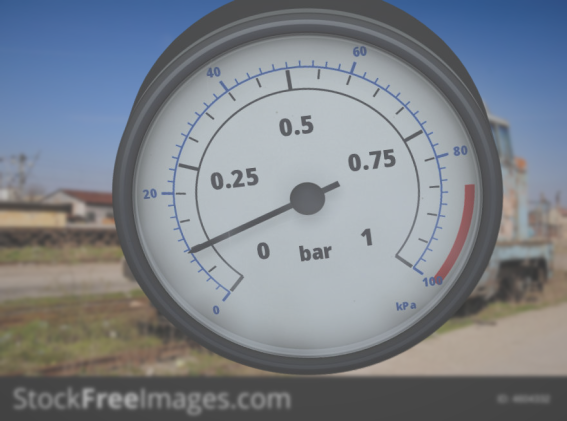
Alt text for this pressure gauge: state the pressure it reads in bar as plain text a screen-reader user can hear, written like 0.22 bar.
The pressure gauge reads 0.1 bar
